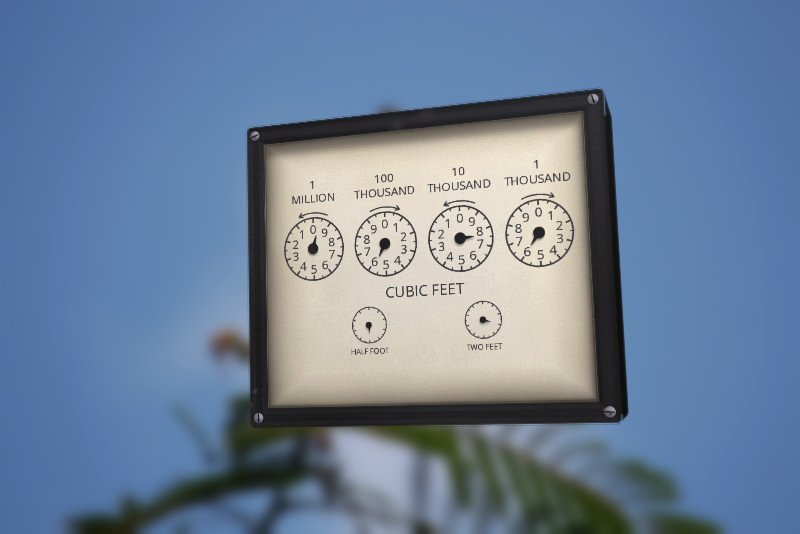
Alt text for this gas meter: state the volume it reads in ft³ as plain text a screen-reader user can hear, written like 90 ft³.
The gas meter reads 957600 ft³
